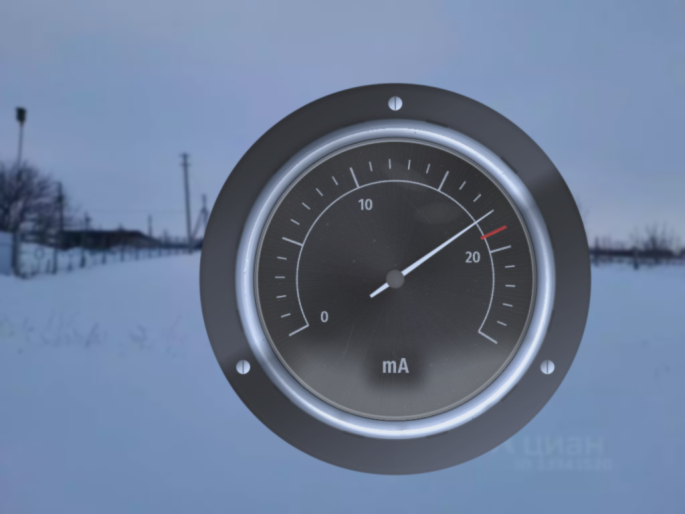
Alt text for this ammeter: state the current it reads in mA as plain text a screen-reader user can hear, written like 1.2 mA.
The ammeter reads 18 mA
